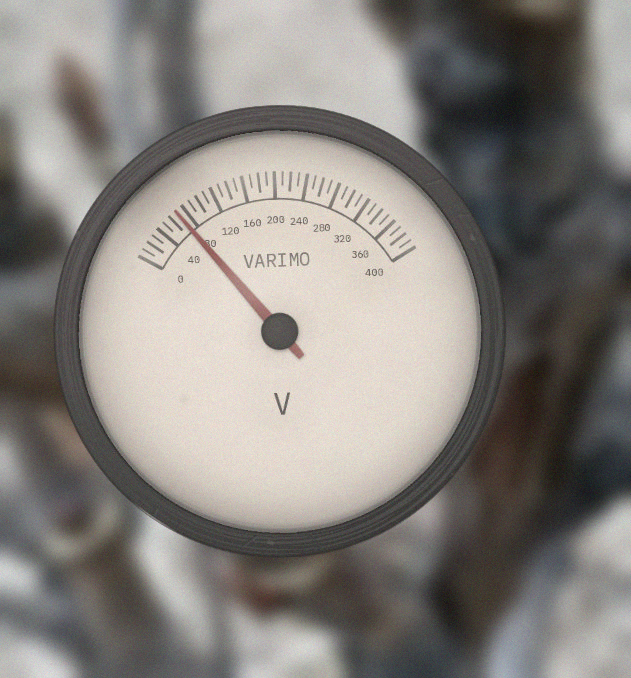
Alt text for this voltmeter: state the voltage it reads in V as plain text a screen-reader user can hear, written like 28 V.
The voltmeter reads 70 V
